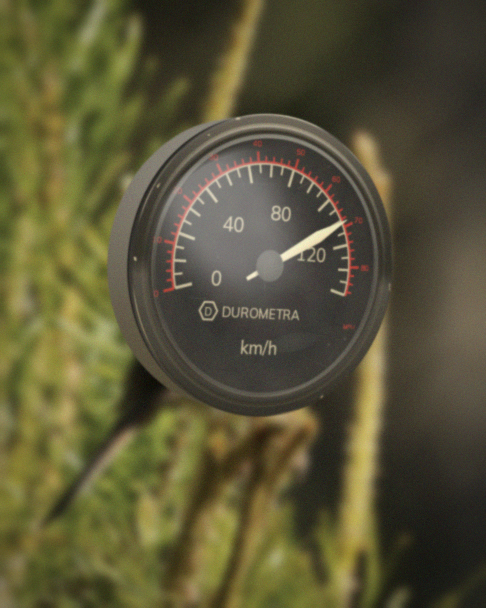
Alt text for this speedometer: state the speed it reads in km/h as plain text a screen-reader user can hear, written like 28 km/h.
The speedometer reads 110 km/h
